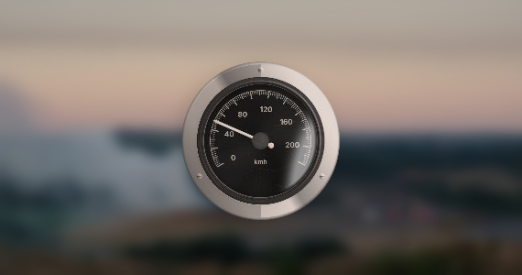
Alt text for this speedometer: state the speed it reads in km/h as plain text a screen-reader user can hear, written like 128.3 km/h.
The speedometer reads 50 km/h
